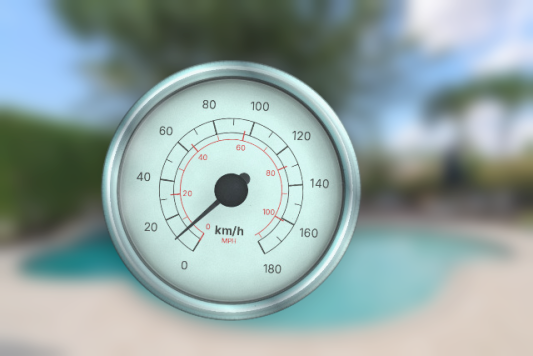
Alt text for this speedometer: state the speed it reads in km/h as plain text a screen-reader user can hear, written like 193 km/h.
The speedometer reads 10 km/h
